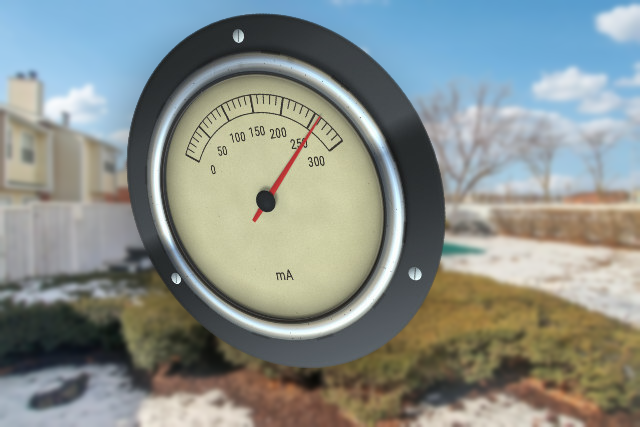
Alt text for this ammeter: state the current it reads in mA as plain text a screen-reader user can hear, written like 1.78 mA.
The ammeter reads 260 mA
